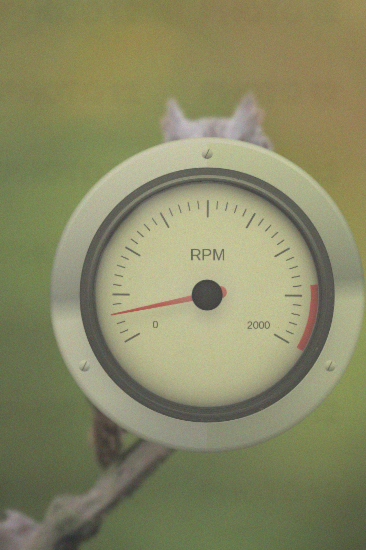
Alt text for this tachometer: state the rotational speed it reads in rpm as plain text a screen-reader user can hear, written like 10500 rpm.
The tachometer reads 150 rpm
